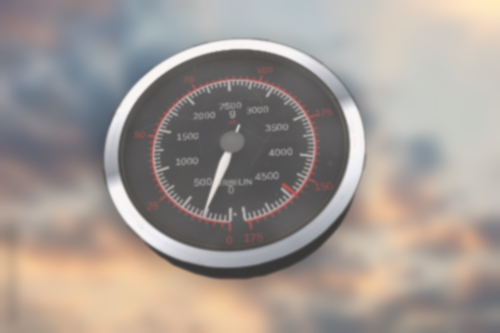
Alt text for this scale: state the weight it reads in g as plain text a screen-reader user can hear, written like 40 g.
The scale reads 250 g
